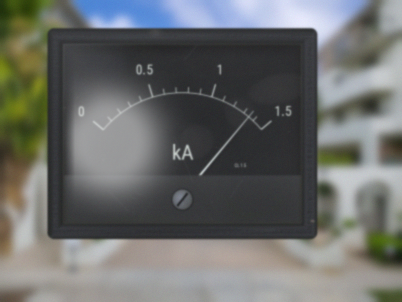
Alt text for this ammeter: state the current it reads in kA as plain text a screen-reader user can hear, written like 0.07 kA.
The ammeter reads 1.35 kA
